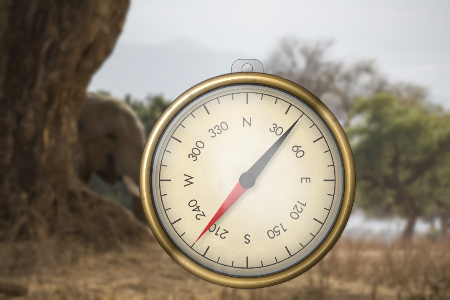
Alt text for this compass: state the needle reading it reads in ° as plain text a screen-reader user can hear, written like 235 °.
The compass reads 220 °
